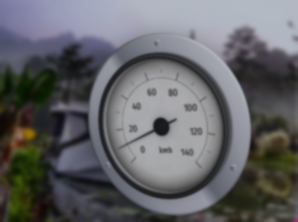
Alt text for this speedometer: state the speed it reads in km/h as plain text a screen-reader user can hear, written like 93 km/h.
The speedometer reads 10 km/h
